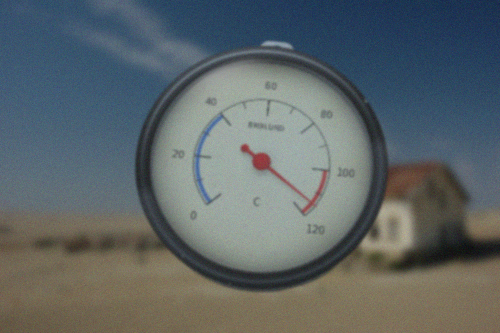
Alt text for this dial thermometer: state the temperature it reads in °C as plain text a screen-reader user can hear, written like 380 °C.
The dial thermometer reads 115 °C
